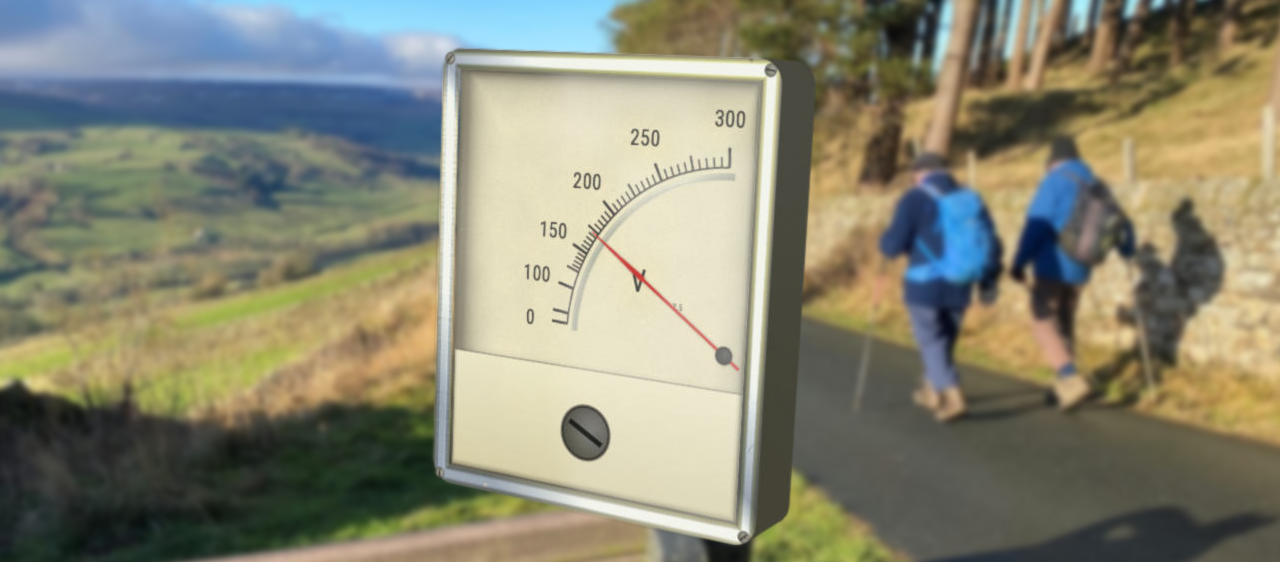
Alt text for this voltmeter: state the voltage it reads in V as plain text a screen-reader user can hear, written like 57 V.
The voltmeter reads 175 V
